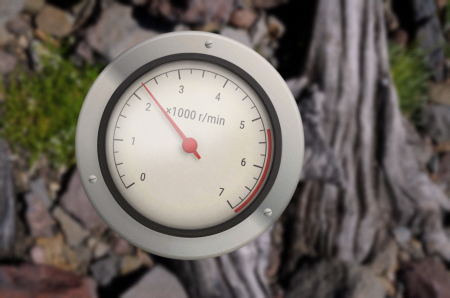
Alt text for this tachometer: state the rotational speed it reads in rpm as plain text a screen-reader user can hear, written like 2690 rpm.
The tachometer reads 2250 rpm
